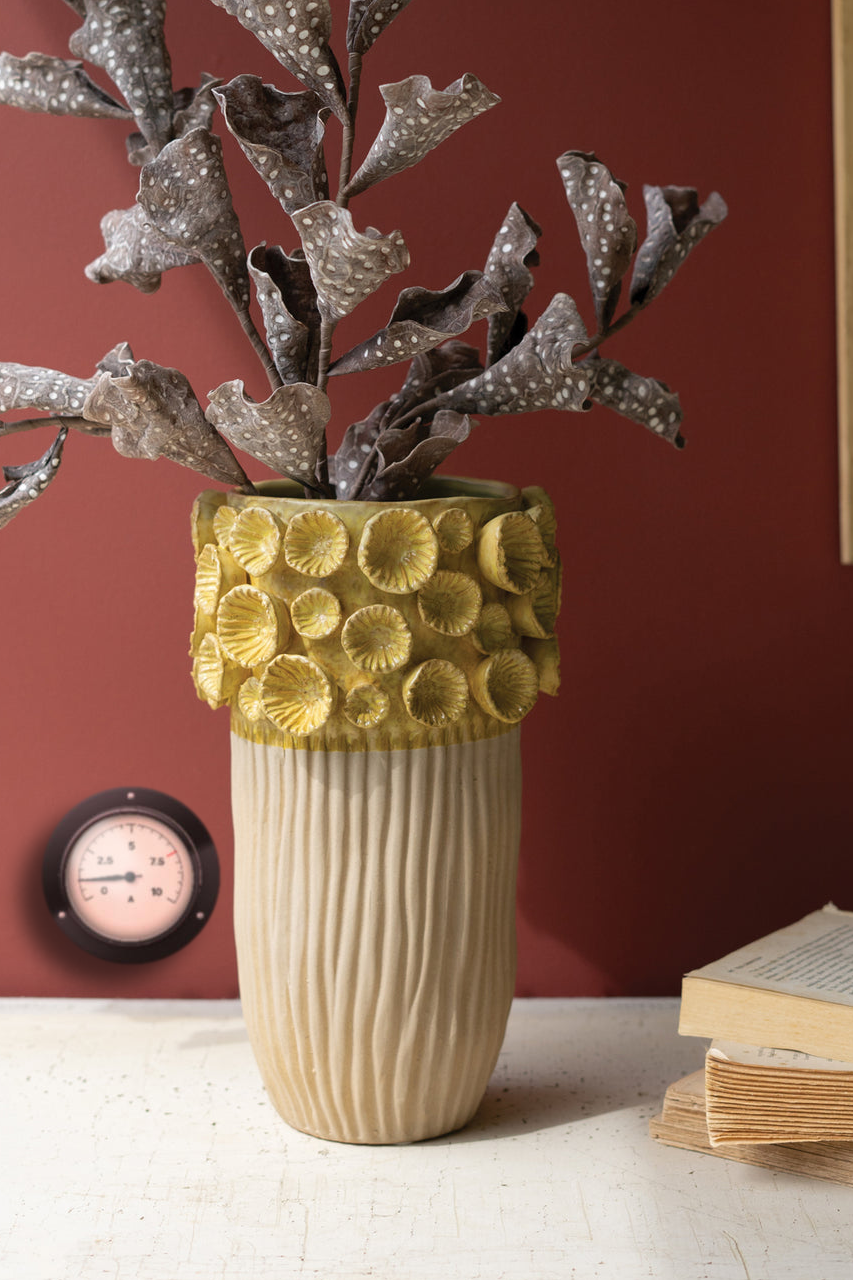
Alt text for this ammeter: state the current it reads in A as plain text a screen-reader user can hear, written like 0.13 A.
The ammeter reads 1 A
